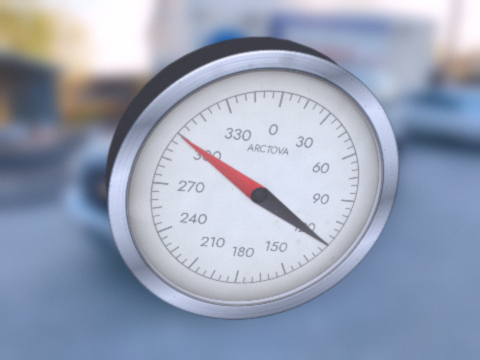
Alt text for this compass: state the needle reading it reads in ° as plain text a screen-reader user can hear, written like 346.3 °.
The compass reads 300 °
